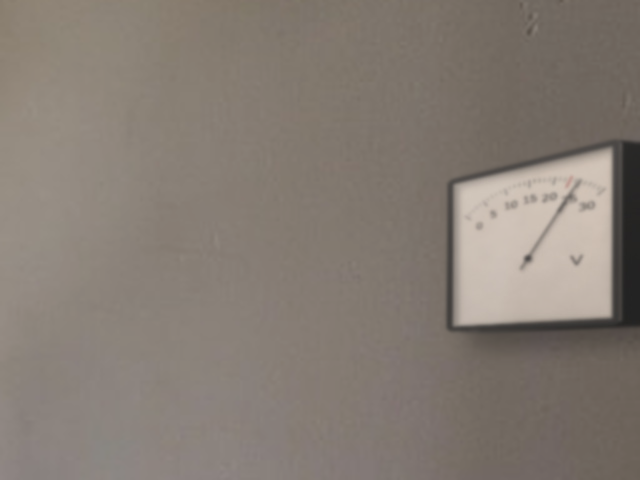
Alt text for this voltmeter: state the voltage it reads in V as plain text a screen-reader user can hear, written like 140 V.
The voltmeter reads 25 V
